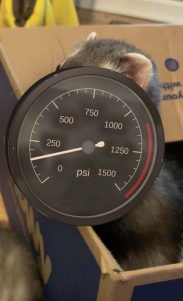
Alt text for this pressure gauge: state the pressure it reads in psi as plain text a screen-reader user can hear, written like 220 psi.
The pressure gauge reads 150 psi
